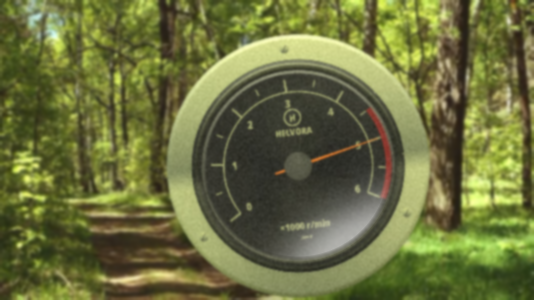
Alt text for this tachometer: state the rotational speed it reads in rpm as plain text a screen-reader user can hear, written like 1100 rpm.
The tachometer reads 5000 rpm
